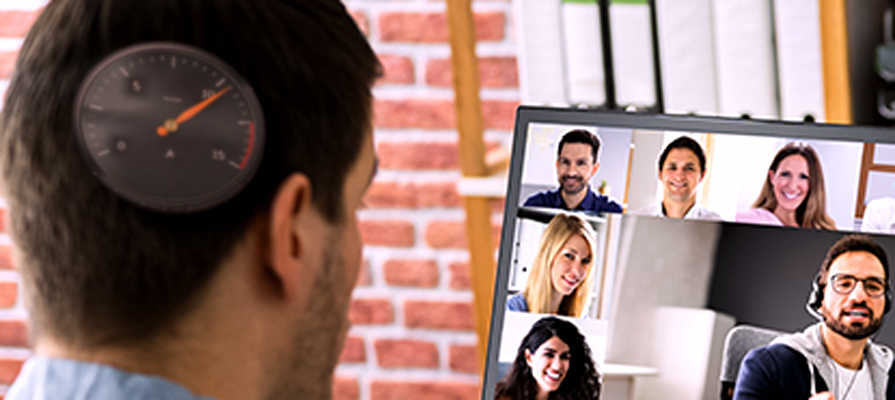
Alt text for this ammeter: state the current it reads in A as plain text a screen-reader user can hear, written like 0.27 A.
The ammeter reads 10.5 A
